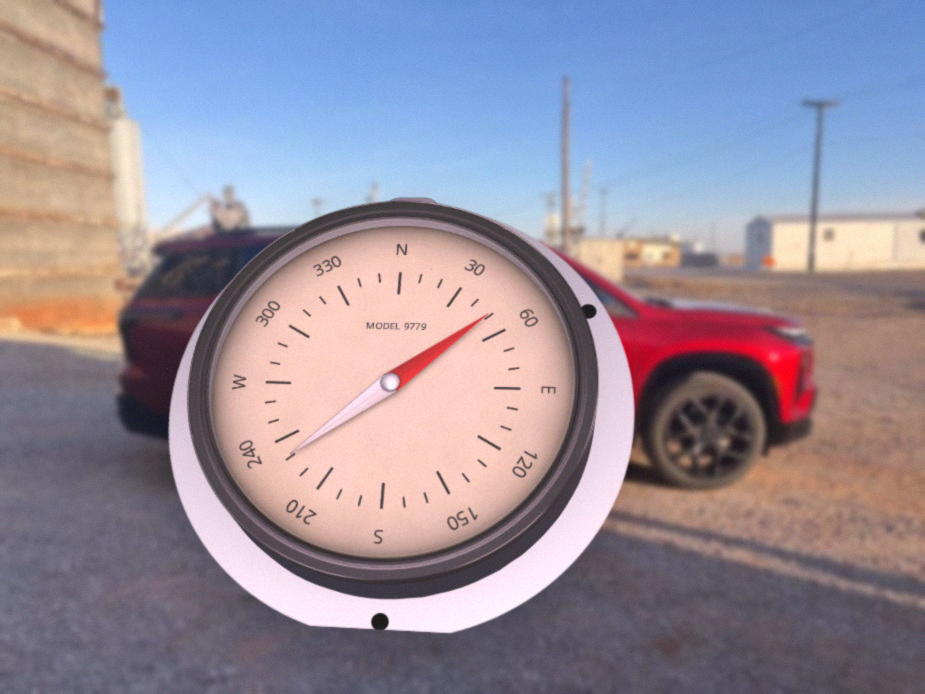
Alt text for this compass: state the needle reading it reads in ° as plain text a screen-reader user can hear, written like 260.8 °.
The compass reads 50 °
